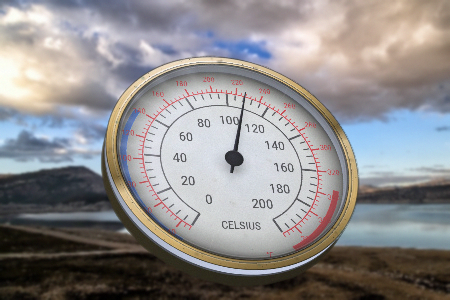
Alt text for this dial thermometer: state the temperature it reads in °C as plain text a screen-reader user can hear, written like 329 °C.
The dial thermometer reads 108 °C
